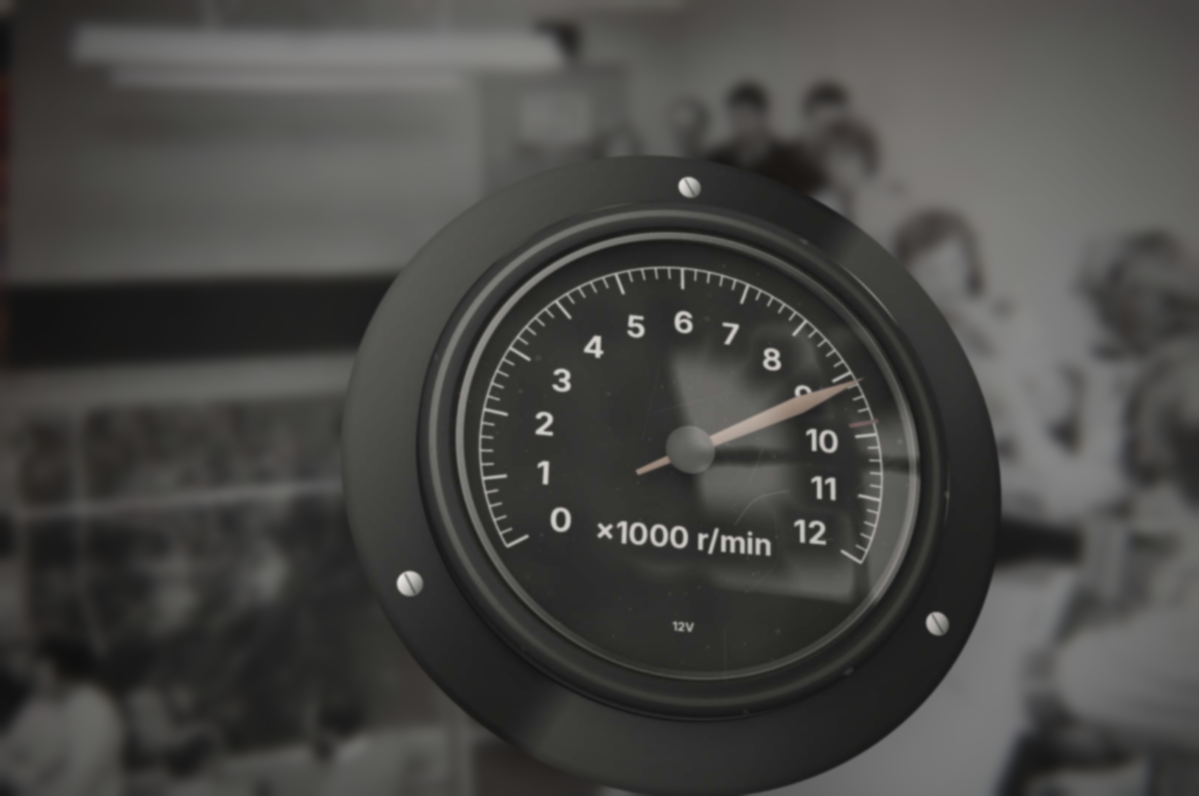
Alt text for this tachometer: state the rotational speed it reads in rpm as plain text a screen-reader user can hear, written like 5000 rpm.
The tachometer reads 9200 rpm
